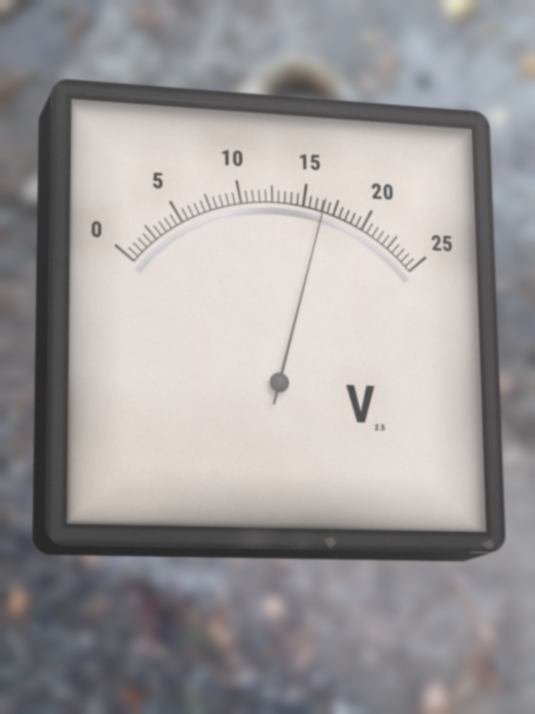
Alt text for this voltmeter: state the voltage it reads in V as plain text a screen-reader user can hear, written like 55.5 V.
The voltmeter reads 16.5 V
